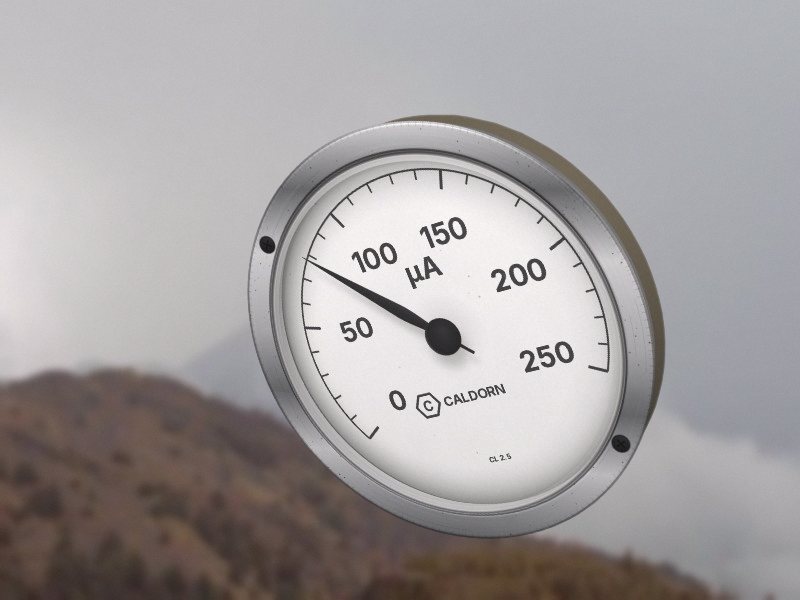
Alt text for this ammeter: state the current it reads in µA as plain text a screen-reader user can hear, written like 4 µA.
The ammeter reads 80 µA
